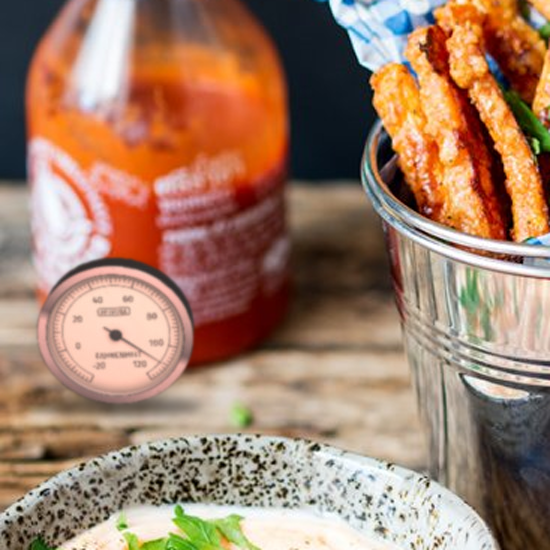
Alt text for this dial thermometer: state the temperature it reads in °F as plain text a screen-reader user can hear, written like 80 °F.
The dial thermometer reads 110 °F
